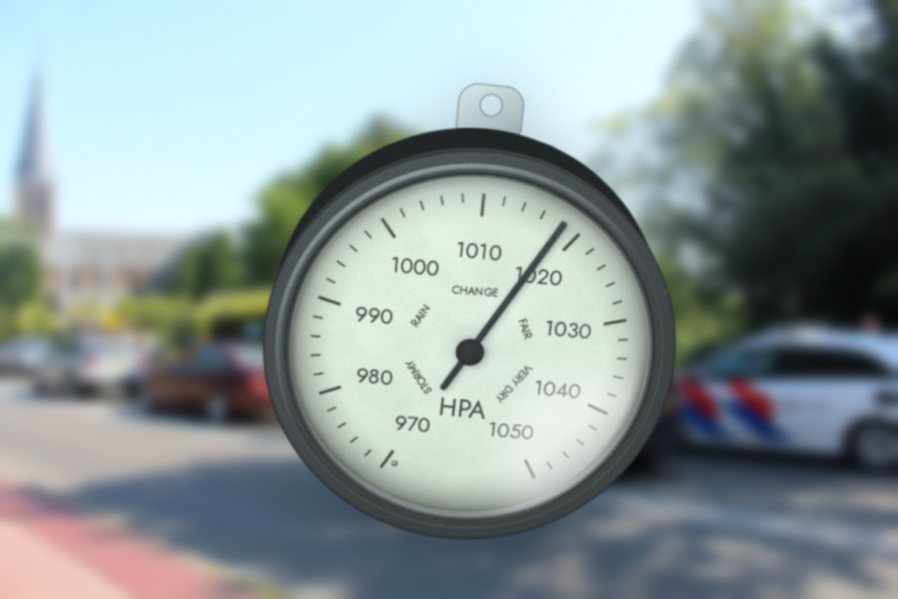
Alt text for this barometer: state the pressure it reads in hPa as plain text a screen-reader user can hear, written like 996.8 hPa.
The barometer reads 1018 hPa
